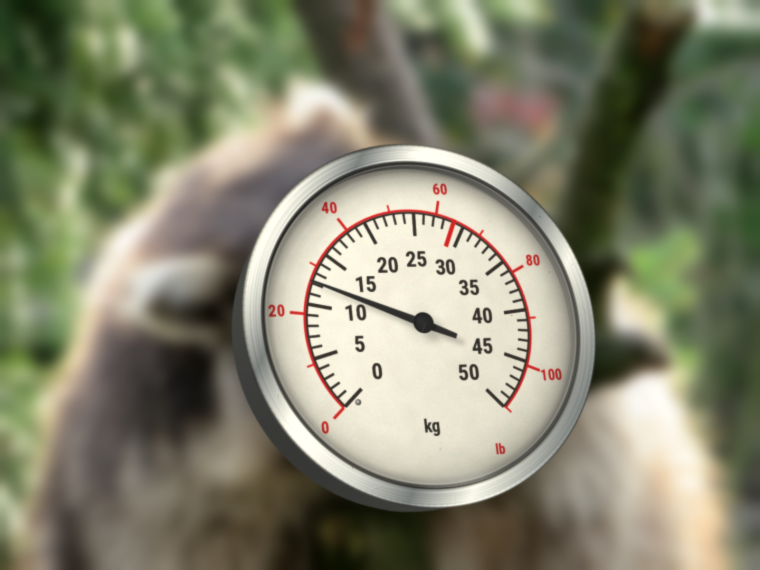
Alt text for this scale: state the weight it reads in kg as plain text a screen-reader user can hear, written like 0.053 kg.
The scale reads 12 kg
